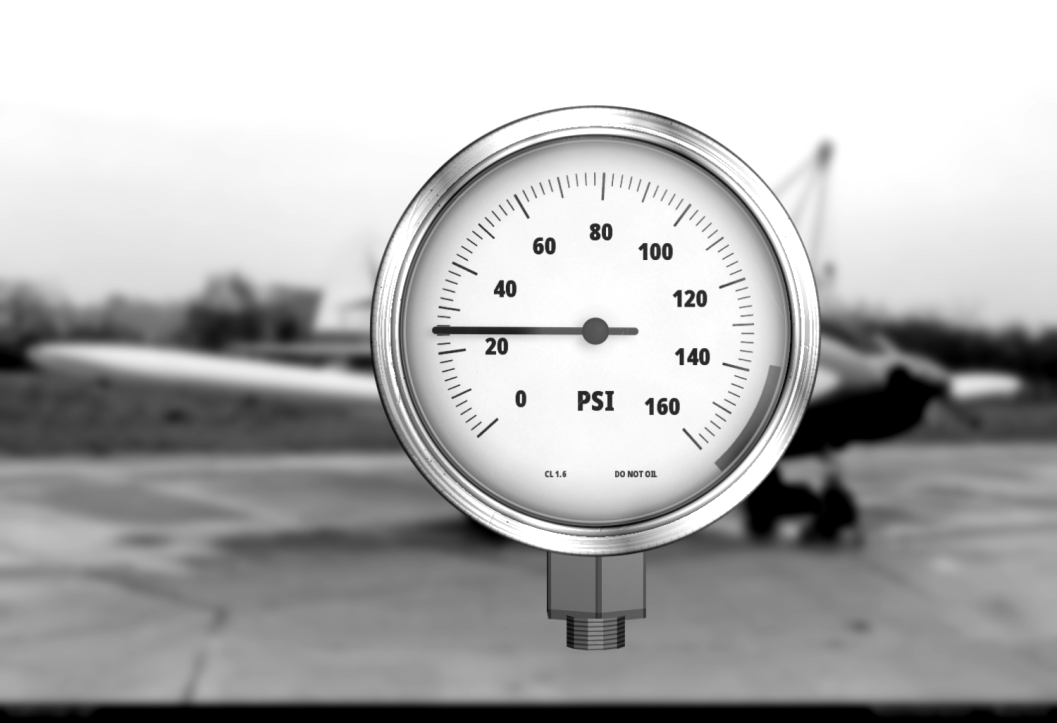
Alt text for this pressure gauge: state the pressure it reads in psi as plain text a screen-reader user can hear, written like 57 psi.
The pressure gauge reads 25 psi
